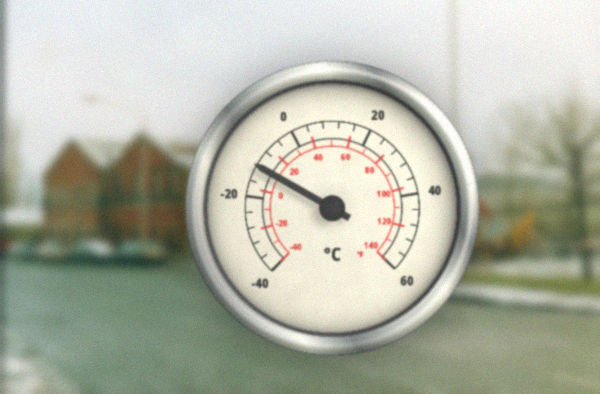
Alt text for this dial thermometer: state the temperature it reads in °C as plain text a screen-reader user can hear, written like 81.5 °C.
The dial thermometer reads -12 °C
